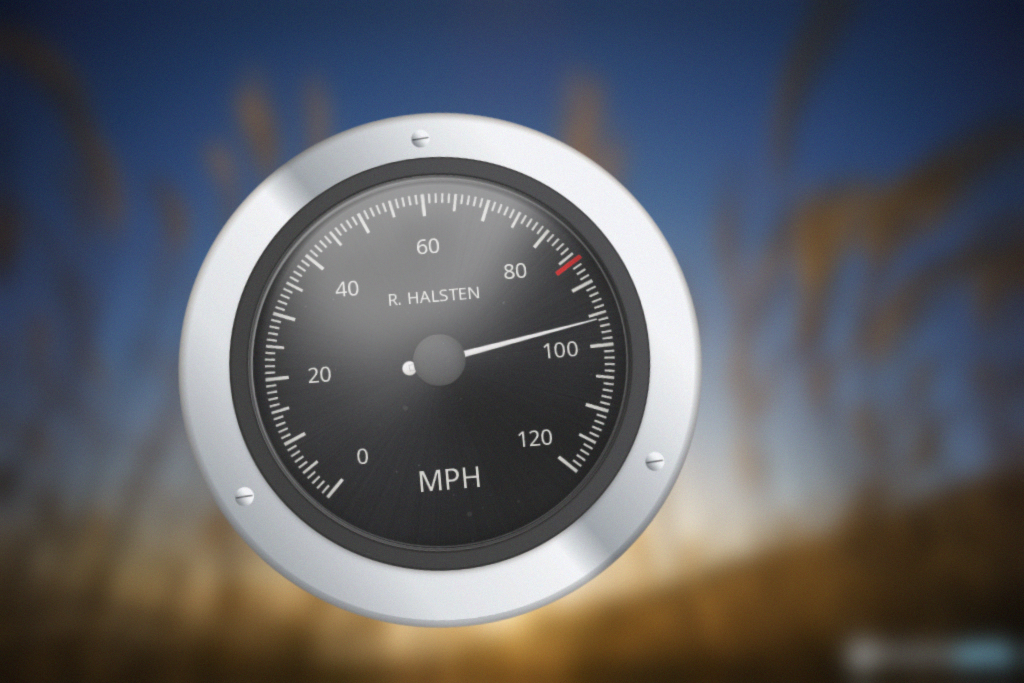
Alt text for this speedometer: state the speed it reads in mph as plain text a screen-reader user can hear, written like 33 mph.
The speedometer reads 96 mph
